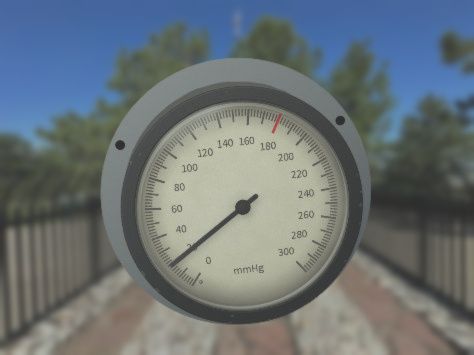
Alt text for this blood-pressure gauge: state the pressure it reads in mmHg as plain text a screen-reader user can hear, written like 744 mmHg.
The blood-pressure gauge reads 20 mmHg
